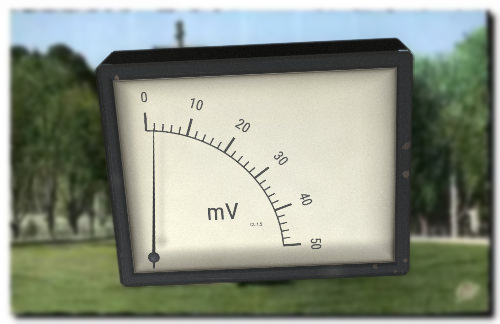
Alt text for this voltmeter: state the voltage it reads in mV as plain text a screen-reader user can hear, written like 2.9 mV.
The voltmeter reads 2 mV
